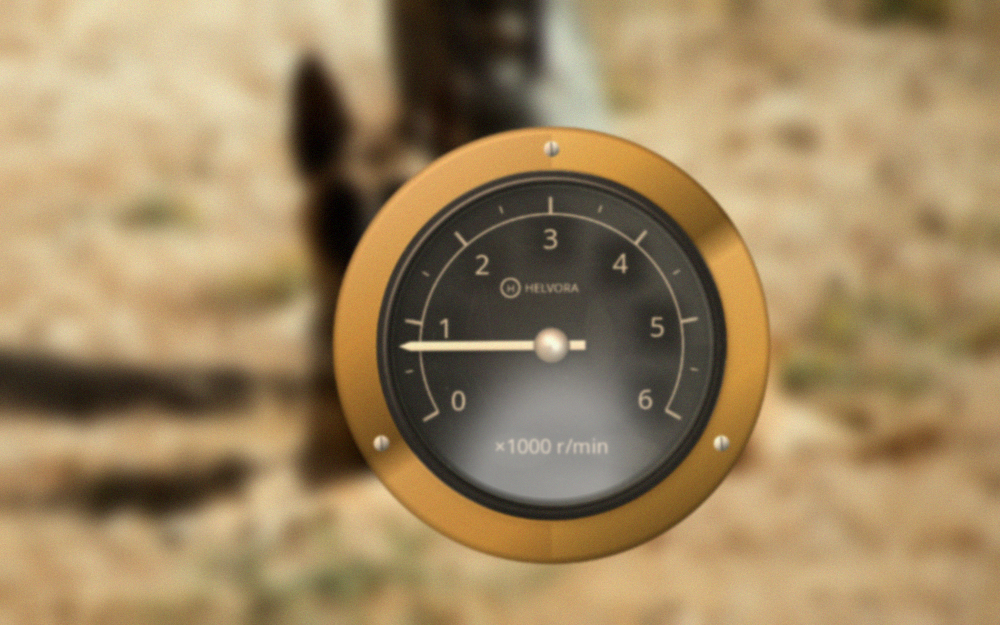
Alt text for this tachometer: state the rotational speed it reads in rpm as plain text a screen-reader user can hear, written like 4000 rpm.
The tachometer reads 750 rpm
